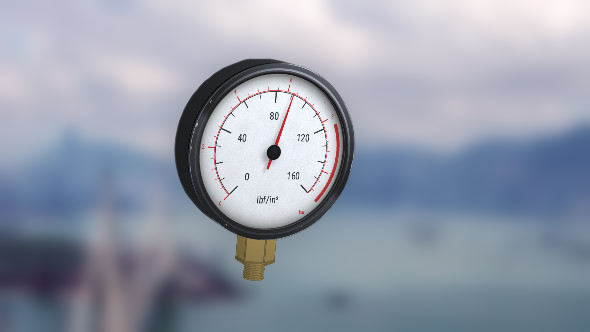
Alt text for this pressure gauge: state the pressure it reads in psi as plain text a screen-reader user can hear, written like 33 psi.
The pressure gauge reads 90 psi
